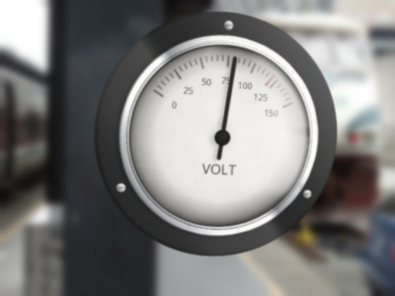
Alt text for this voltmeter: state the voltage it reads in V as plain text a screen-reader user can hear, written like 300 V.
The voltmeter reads 80 V
